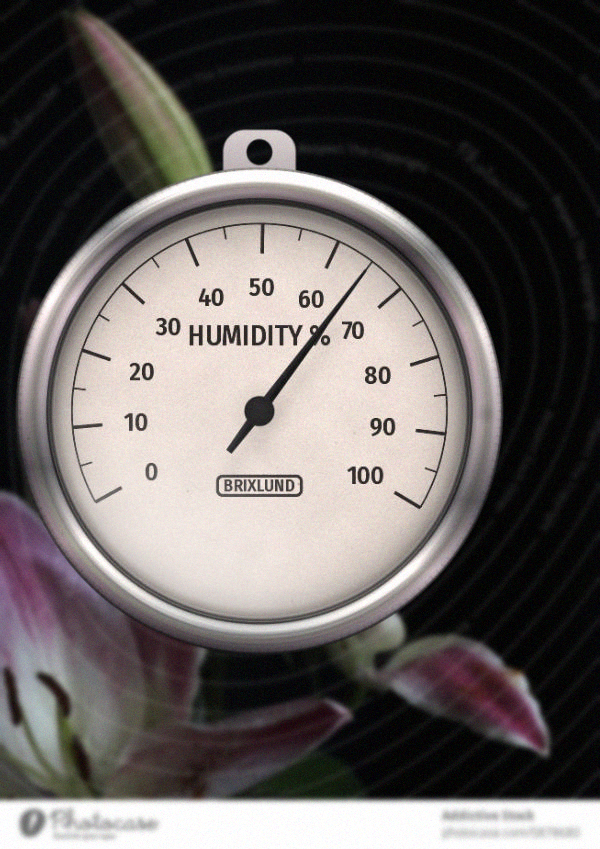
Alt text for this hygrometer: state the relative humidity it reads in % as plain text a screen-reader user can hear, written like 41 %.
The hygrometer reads 65 %
